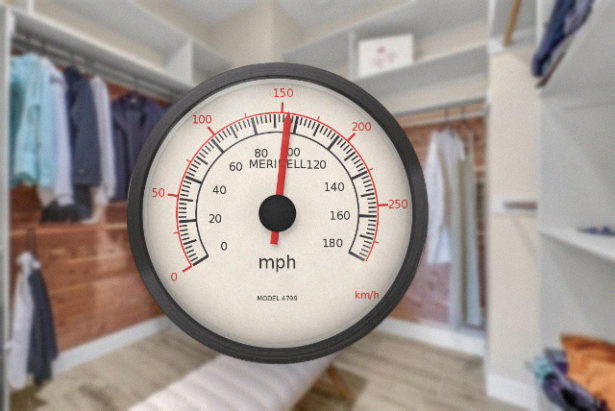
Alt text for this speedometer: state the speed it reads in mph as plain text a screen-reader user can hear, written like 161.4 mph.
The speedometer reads 96 mph
